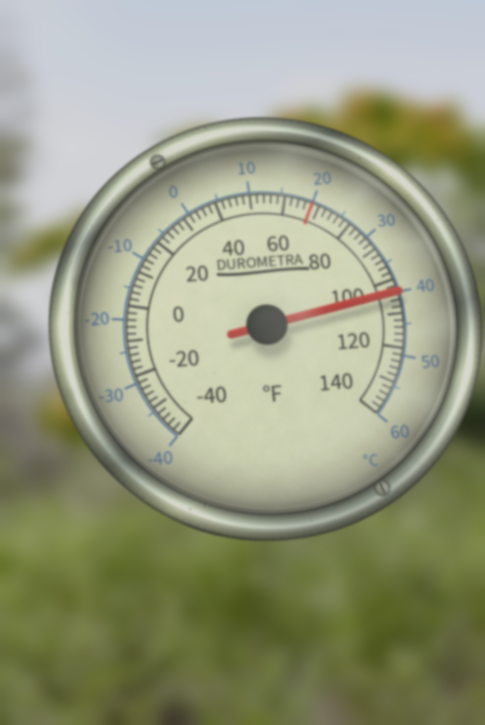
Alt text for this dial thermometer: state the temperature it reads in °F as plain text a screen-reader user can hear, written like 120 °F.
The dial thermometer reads 104 °F
